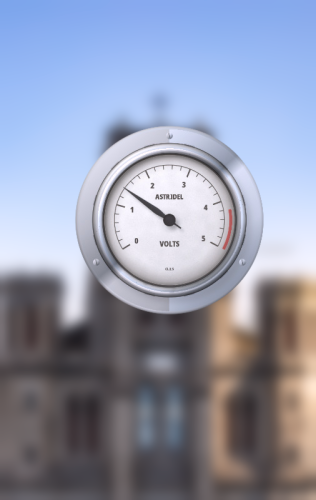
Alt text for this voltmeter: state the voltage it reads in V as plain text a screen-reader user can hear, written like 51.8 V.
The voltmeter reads 1.4 V
